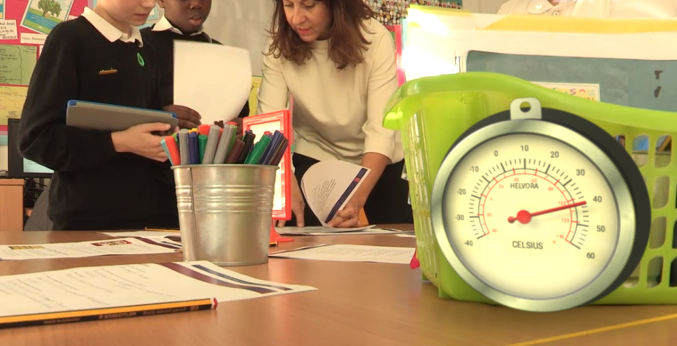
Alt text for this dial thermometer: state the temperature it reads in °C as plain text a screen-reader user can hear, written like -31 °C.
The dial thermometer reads 40 °C
